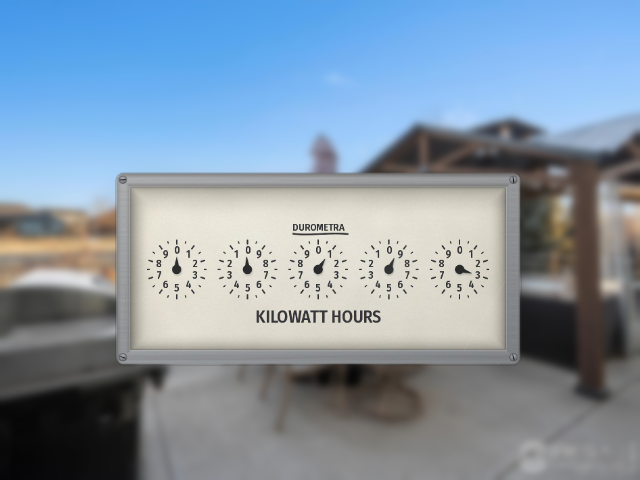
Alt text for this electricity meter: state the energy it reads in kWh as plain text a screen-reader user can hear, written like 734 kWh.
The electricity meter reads 93 kWh
